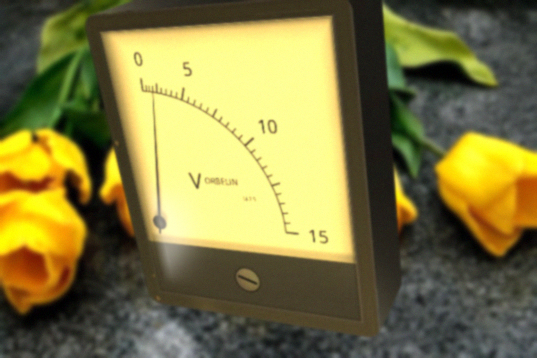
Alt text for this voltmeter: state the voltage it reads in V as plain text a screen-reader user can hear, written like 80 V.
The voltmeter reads 2.5 V
